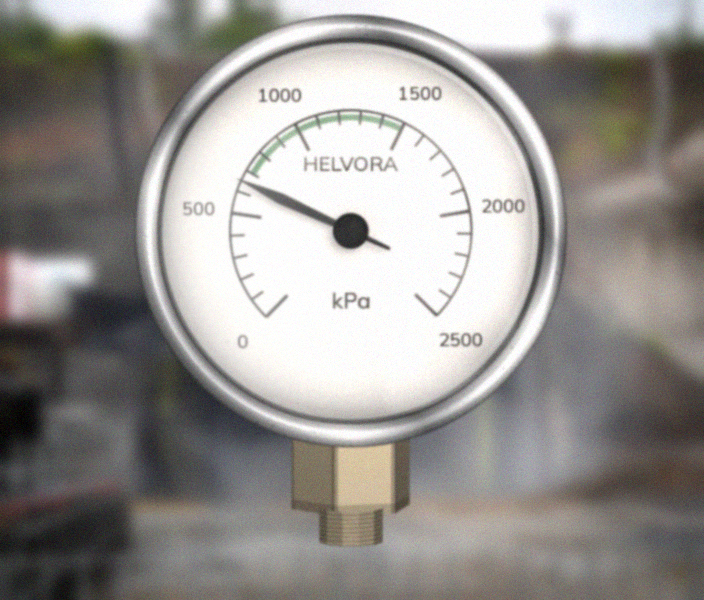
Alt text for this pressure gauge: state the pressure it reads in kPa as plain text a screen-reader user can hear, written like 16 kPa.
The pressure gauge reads 650 kPa
